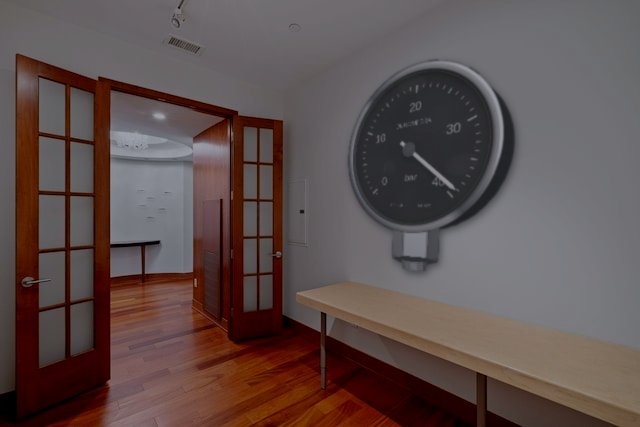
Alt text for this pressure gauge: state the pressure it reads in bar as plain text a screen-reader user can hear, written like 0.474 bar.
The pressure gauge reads 39 bar
